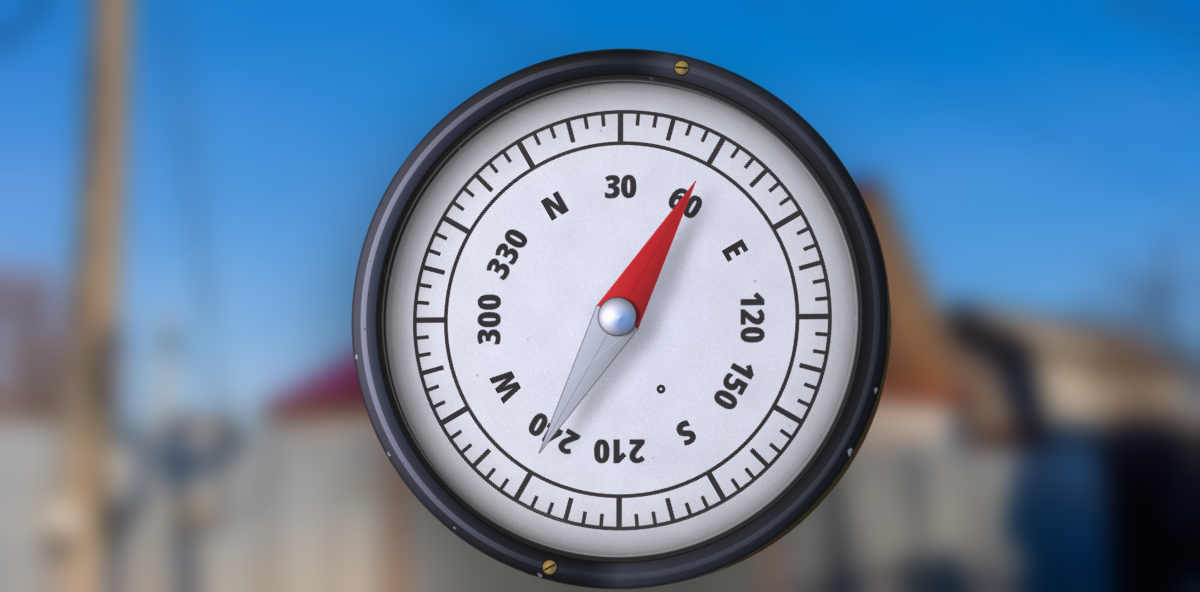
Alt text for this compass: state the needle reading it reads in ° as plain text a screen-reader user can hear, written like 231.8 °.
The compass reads 60 °
